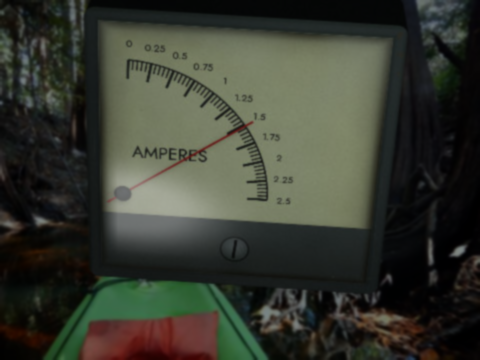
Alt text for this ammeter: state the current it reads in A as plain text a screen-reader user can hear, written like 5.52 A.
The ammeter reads 1.5 A
